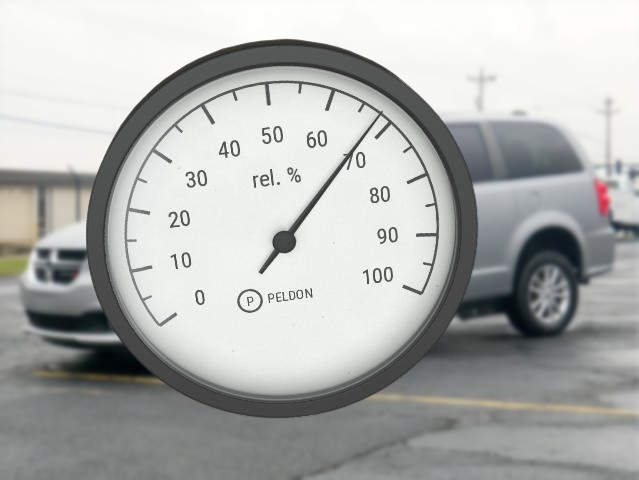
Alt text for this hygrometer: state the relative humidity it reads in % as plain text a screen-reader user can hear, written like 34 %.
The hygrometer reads 67.5 %
